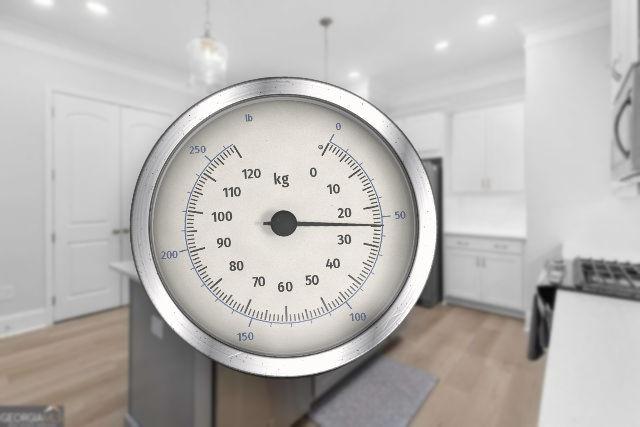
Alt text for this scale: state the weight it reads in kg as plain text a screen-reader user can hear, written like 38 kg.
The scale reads 25 kg
